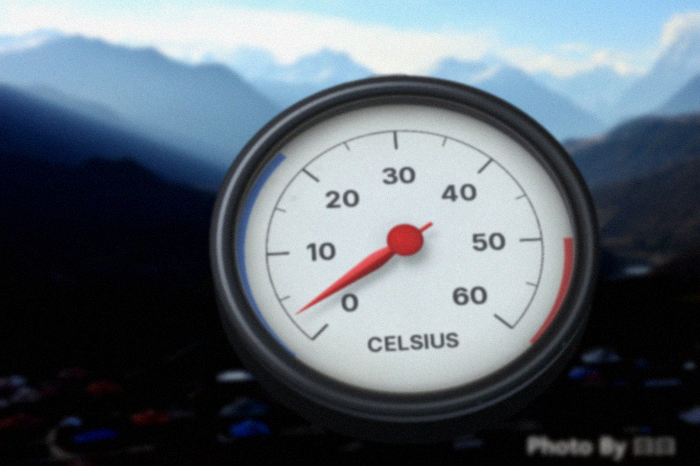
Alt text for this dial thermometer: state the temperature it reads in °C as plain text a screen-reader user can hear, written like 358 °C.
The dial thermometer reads 2.5 °C
